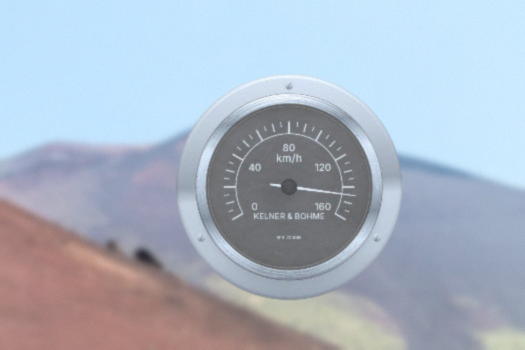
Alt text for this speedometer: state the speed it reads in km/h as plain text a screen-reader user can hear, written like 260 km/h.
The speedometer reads 145 km/h
